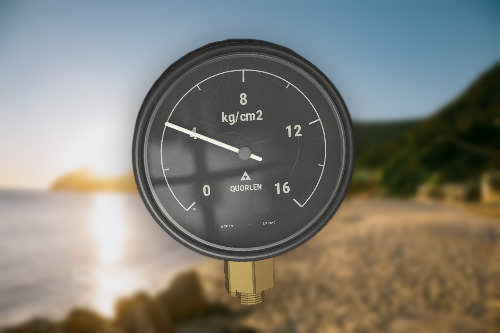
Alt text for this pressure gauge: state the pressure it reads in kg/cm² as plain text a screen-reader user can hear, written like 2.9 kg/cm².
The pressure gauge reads 4 kg/cm²
